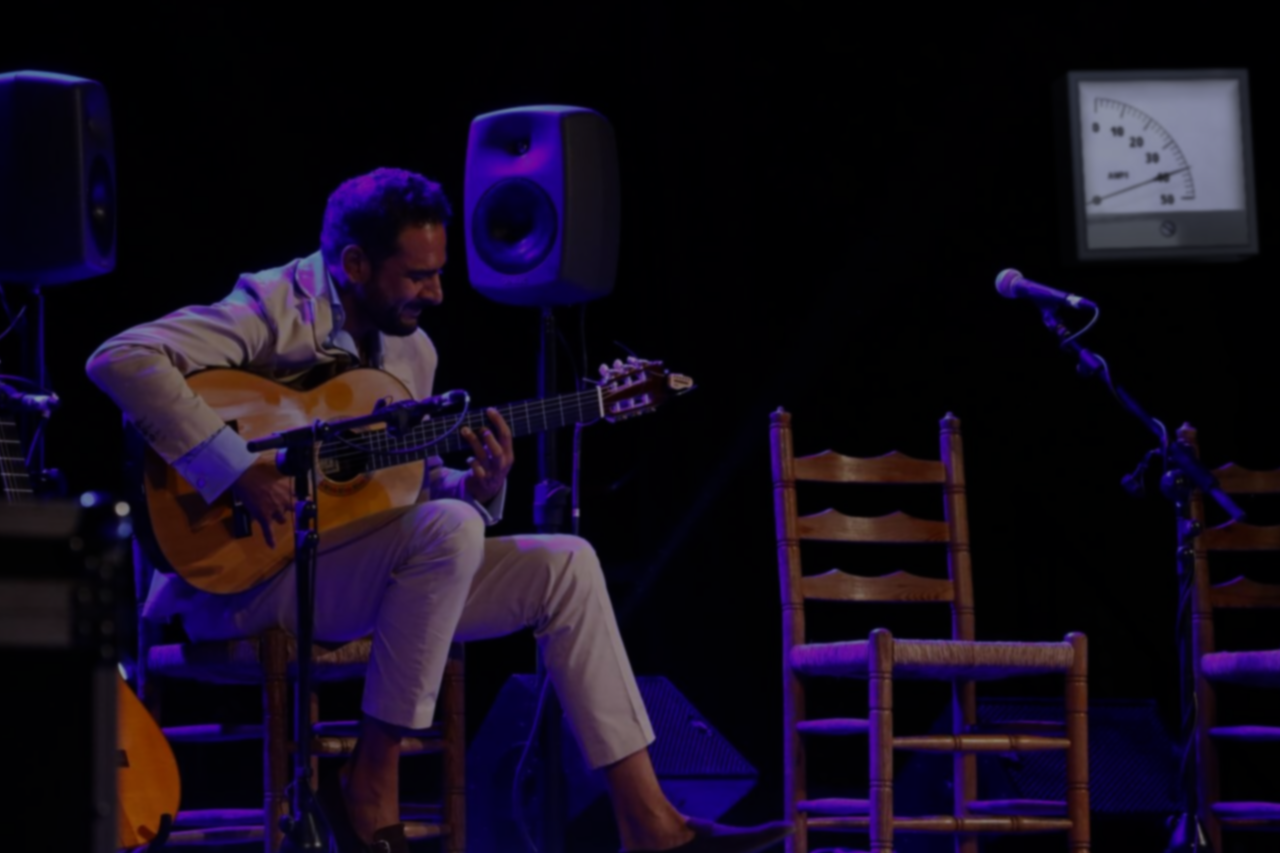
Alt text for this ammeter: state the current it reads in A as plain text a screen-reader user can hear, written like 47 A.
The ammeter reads 40 A
